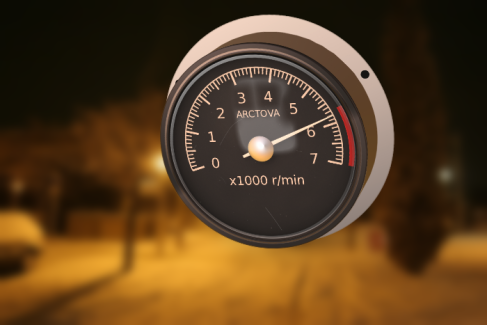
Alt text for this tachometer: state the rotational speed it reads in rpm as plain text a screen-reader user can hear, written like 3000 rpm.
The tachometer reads 5800 rpm
